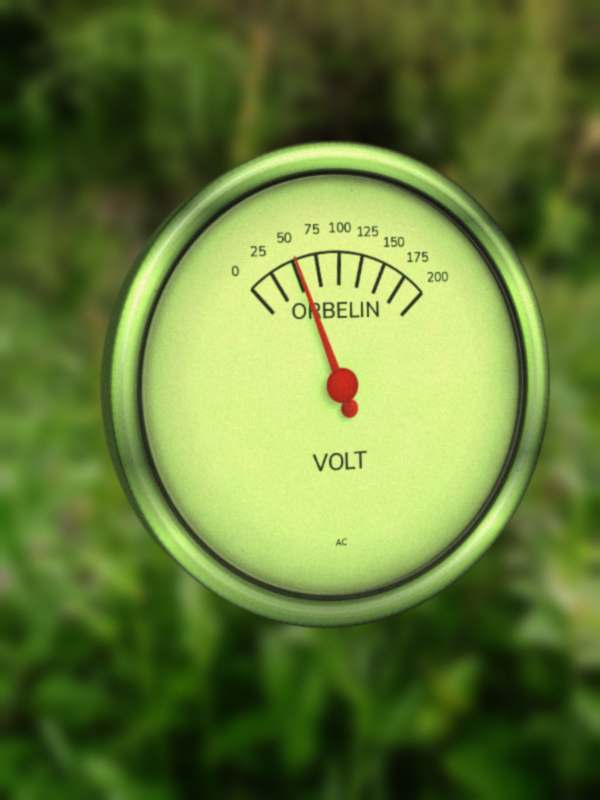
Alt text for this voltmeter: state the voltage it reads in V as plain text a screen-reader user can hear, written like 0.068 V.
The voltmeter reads 50 V
